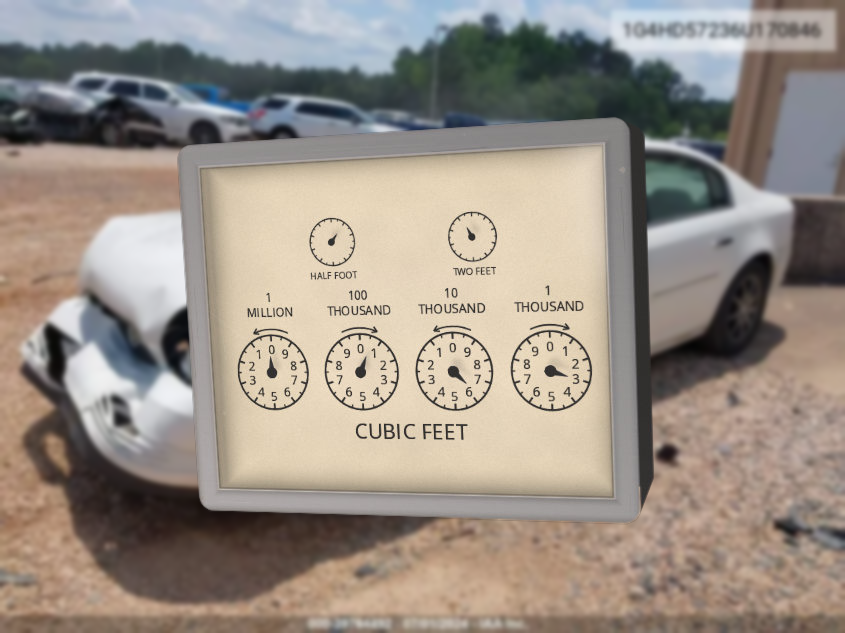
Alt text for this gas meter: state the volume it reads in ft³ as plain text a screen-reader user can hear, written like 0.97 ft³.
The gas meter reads 6300 ft³
